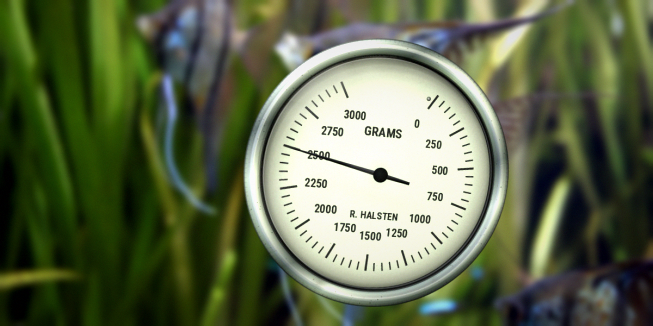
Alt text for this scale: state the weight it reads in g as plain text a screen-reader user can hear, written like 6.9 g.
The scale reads 2500 g
